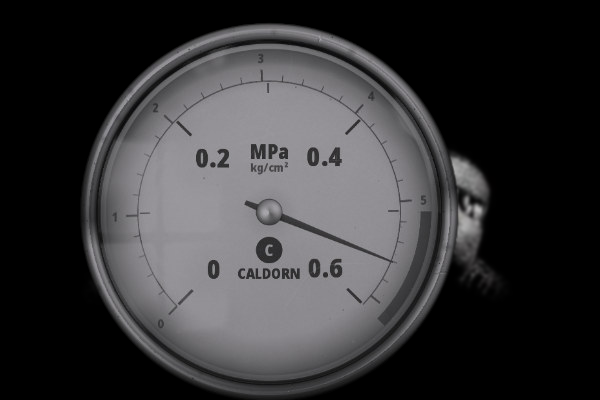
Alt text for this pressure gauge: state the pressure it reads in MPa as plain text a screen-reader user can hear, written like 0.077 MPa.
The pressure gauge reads 0.55 MPa
